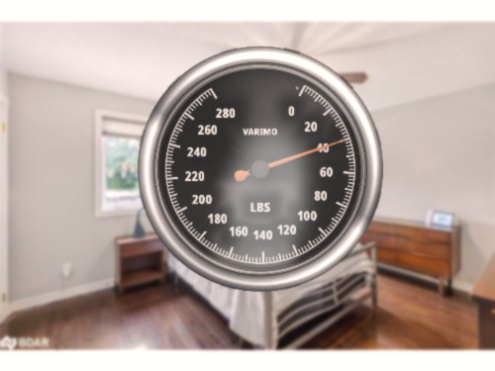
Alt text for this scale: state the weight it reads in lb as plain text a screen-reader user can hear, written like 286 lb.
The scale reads 40 lb
